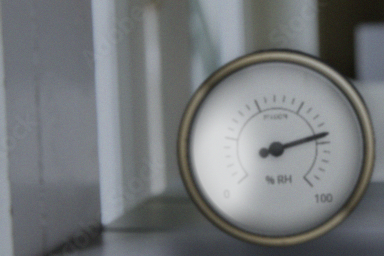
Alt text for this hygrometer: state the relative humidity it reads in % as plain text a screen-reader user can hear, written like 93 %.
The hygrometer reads 76 %
